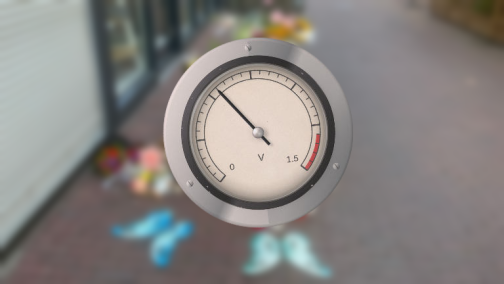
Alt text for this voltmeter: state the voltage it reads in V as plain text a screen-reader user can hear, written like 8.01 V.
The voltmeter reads 0.55 V
